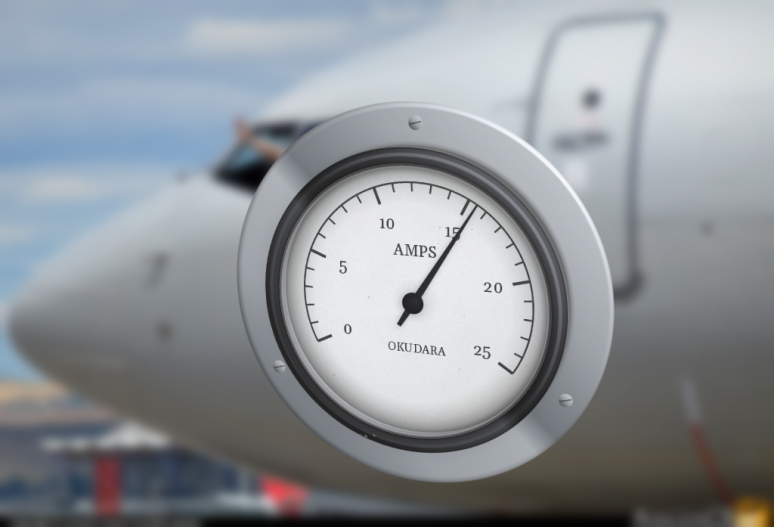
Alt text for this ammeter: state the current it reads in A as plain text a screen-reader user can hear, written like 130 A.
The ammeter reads 15.5 A
